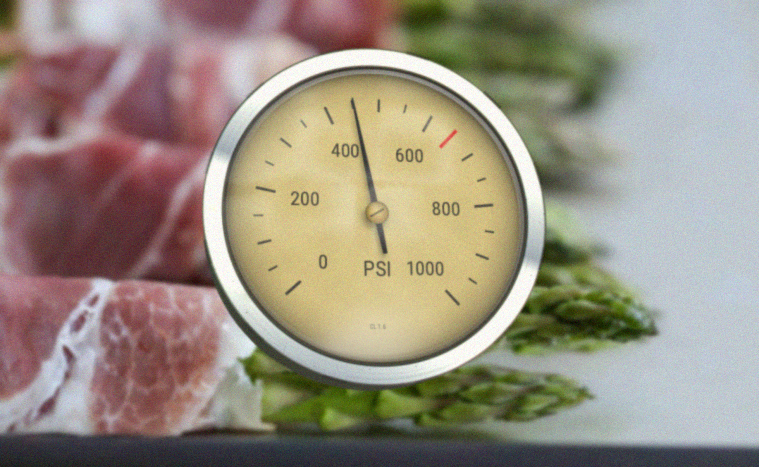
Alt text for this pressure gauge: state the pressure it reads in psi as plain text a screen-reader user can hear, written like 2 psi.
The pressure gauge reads 450 psi
